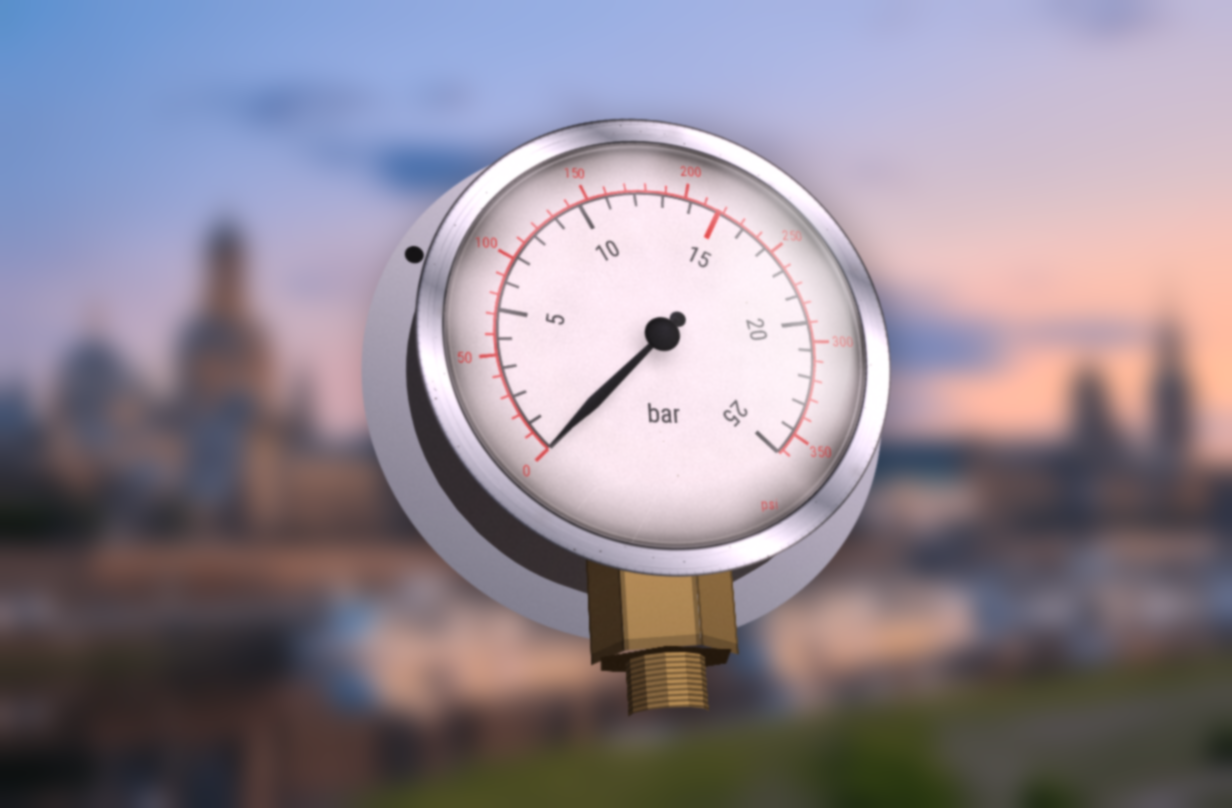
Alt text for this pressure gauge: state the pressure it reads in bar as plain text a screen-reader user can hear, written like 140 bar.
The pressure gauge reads 0 bar
